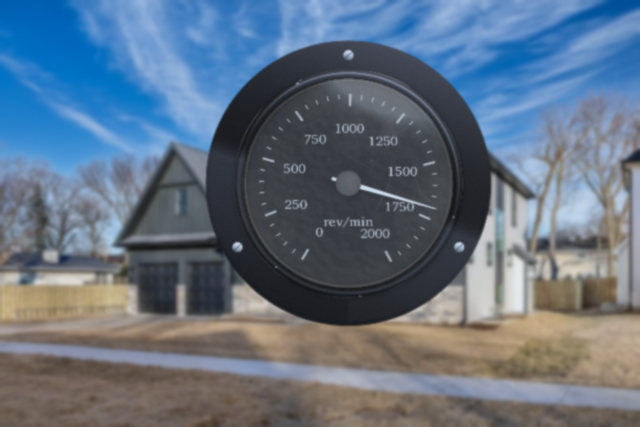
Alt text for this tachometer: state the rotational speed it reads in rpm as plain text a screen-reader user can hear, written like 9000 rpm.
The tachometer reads 1700 rpm
